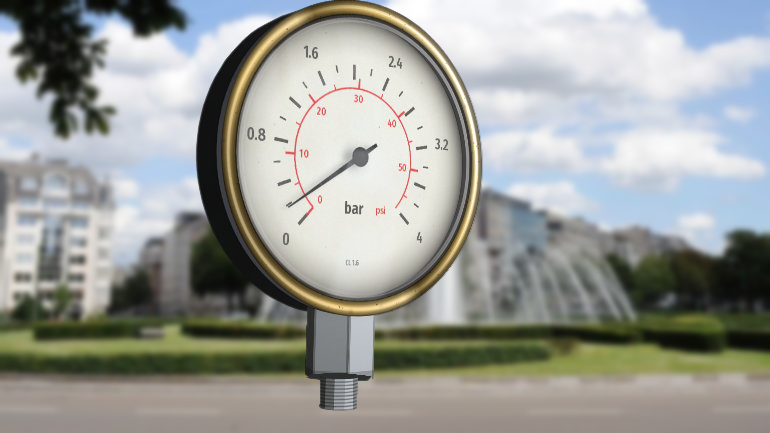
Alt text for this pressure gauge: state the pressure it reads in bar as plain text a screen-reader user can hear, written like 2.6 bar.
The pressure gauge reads 0.2 bar
